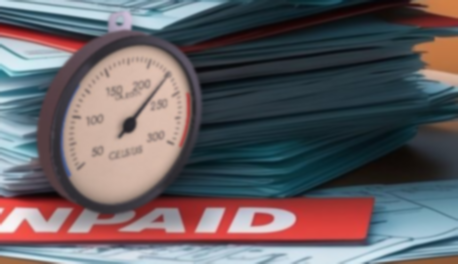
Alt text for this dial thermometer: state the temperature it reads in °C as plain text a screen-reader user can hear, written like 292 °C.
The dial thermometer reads 225 °C
